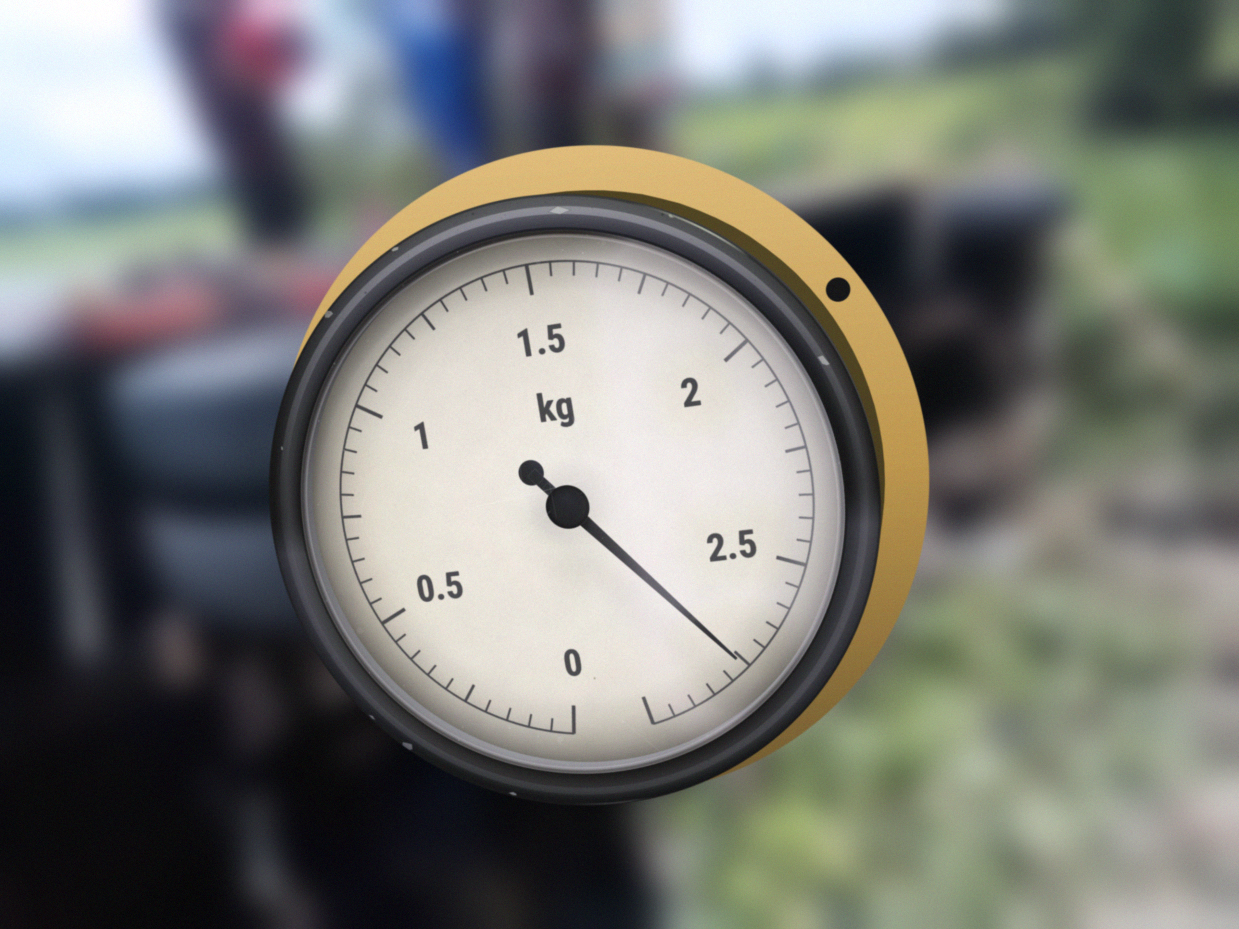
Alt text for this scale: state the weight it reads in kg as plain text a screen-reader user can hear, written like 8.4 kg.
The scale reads 2.75 kg
